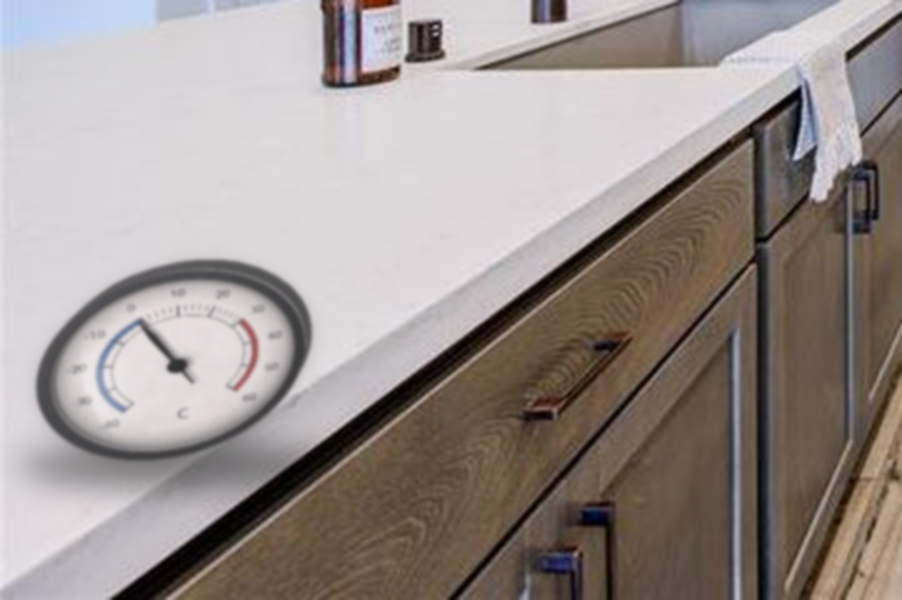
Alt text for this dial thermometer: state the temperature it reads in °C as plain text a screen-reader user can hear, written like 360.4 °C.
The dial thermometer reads 0 °C
